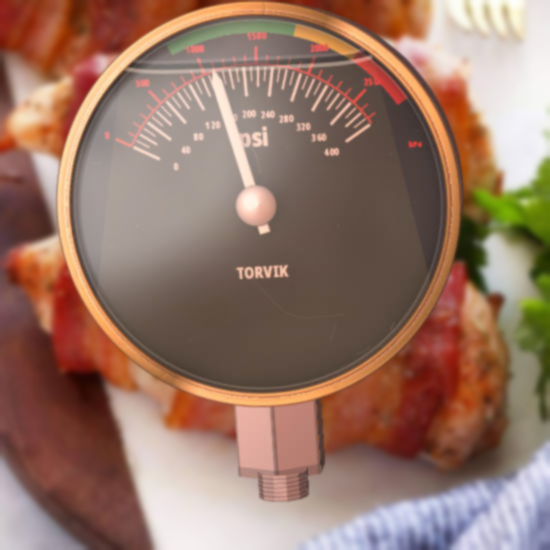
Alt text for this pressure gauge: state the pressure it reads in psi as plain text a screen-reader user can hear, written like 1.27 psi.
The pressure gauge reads 160 psi
